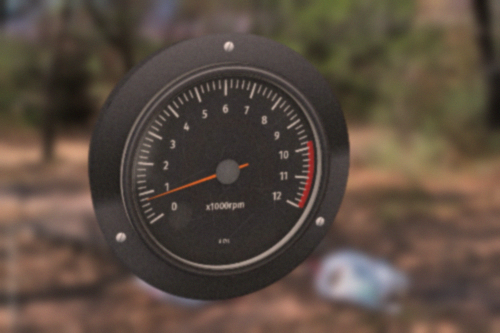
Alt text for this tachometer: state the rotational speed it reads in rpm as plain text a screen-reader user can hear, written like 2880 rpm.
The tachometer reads 800 rpm
